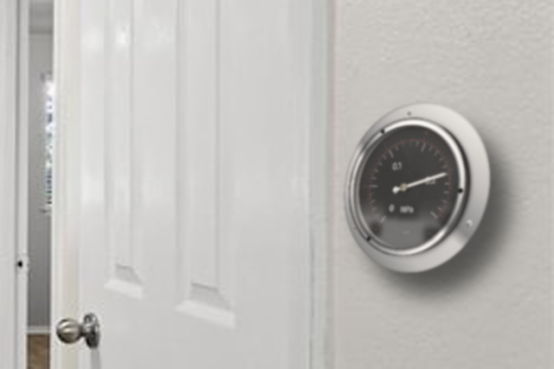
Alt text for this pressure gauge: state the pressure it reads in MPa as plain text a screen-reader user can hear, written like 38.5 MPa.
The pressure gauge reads 0.2 MPa
